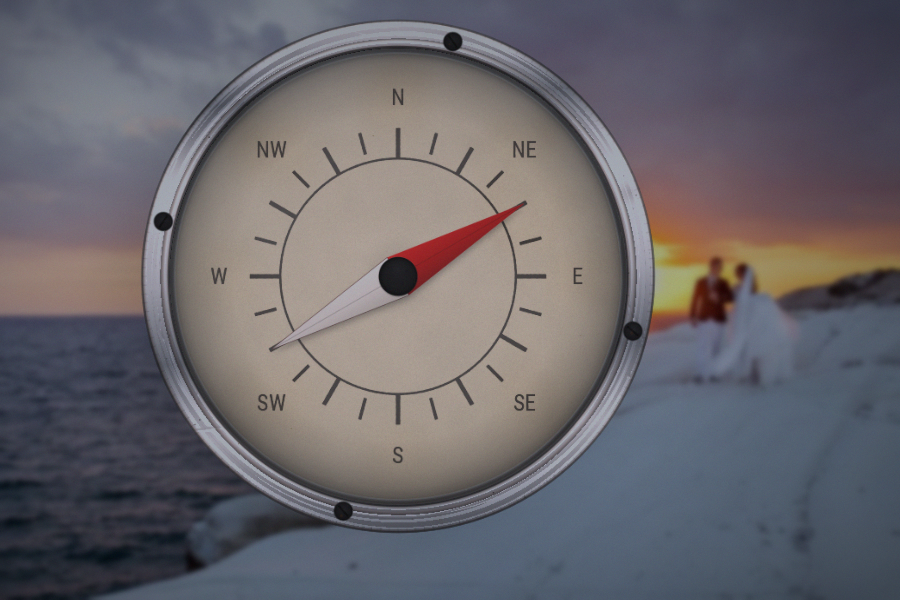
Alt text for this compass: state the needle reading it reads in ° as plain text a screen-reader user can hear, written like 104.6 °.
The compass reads 60 °
